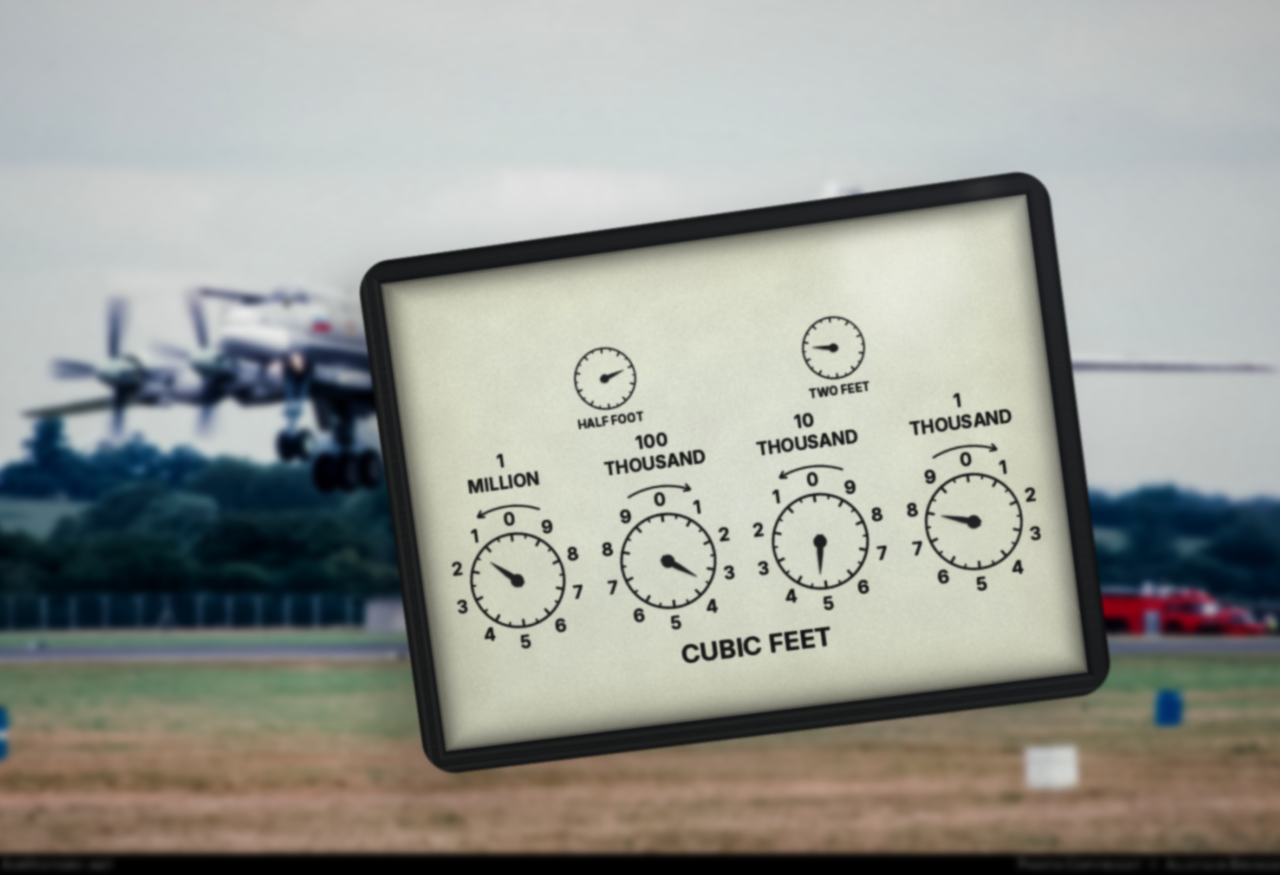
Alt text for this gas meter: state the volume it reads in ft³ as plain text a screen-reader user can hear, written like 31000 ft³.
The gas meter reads 134800 ft³
